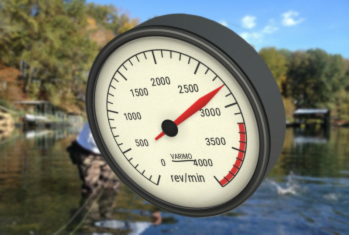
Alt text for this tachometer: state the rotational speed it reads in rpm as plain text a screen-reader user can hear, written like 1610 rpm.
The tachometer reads 2800 rpm
